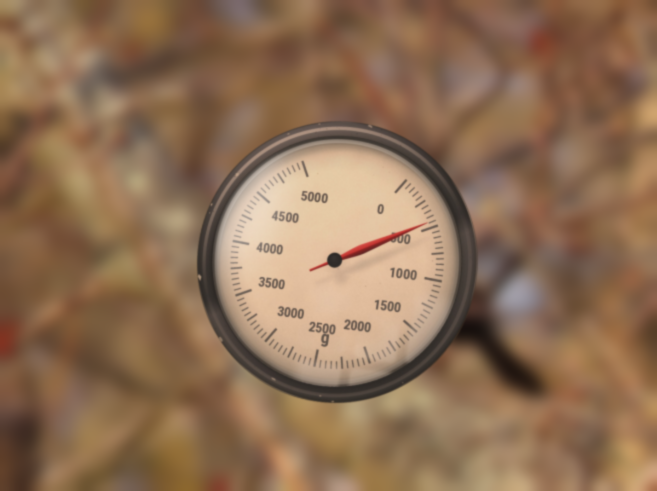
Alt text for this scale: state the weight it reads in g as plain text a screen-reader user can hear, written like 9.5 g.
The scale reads 450 g
